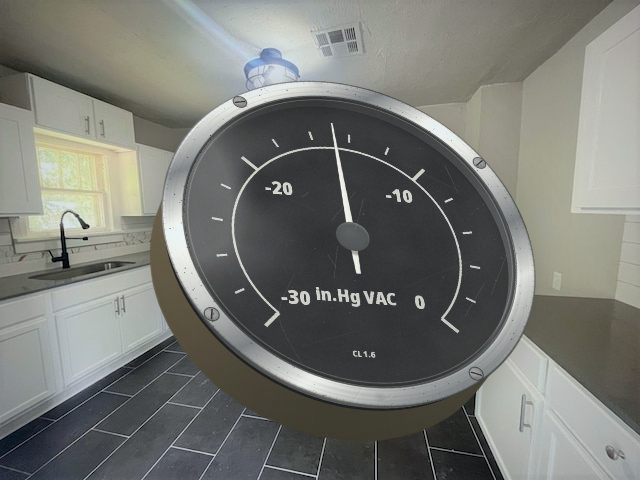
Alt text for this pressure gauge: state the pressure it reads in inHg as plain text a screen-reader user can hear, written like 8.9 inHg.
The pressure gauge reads -15 inHg
